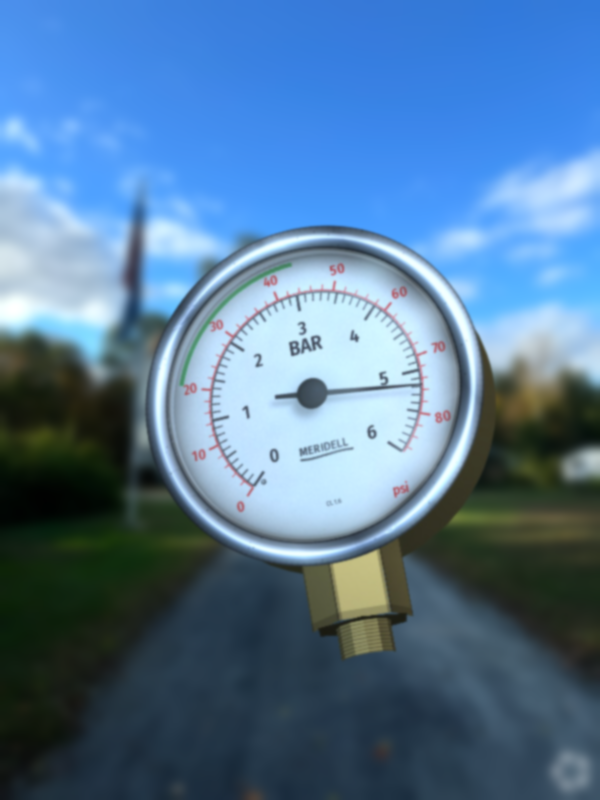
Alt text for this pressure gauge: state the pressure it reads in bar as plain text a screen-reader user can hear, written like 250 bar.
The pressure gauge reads 5.2 bar
